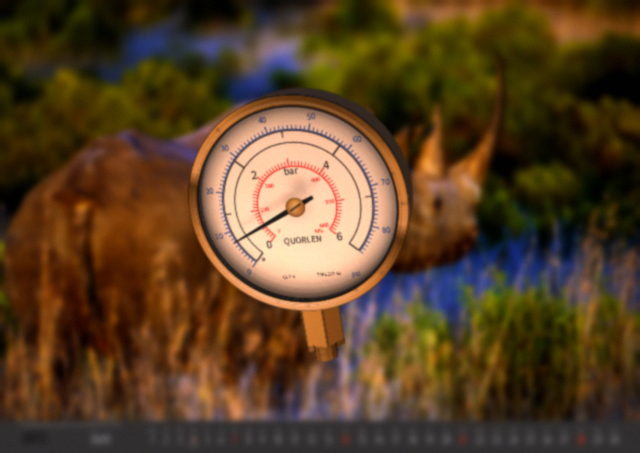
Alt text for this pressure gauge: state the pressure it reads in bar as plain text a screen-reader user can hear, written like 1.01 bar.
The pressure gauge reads 0.5 bar
